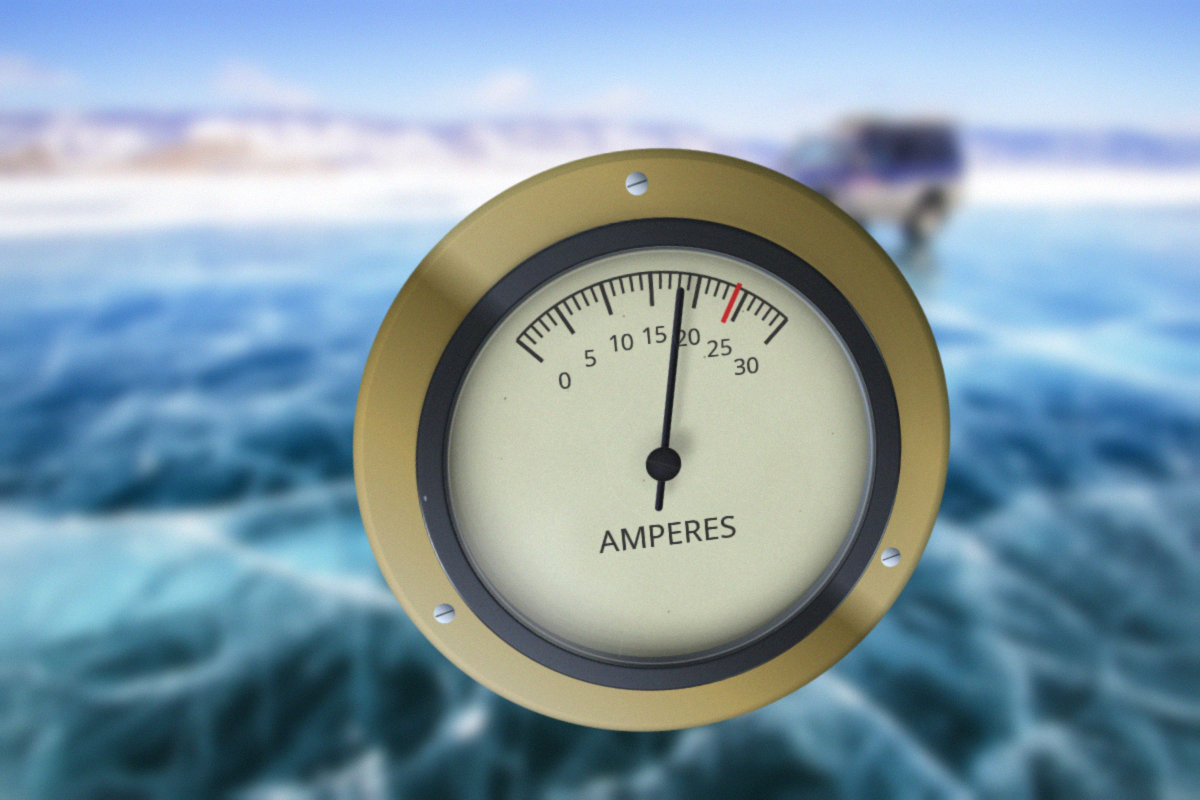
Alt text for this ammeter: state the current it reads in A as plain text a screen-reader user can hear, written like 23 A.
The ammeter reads 18 A
